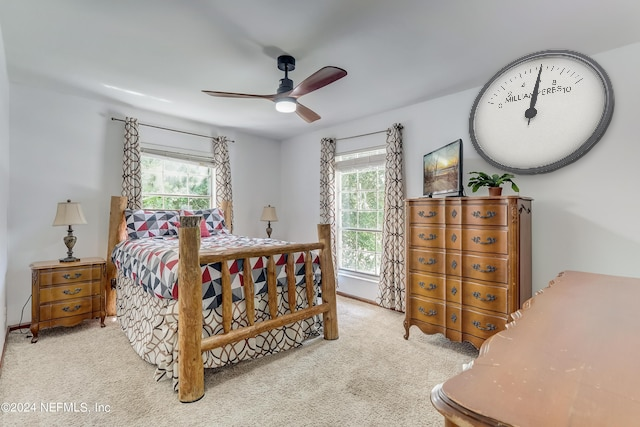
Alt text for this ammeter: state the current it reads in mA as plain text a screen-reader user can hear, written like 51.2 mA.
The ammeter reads 6 mA
